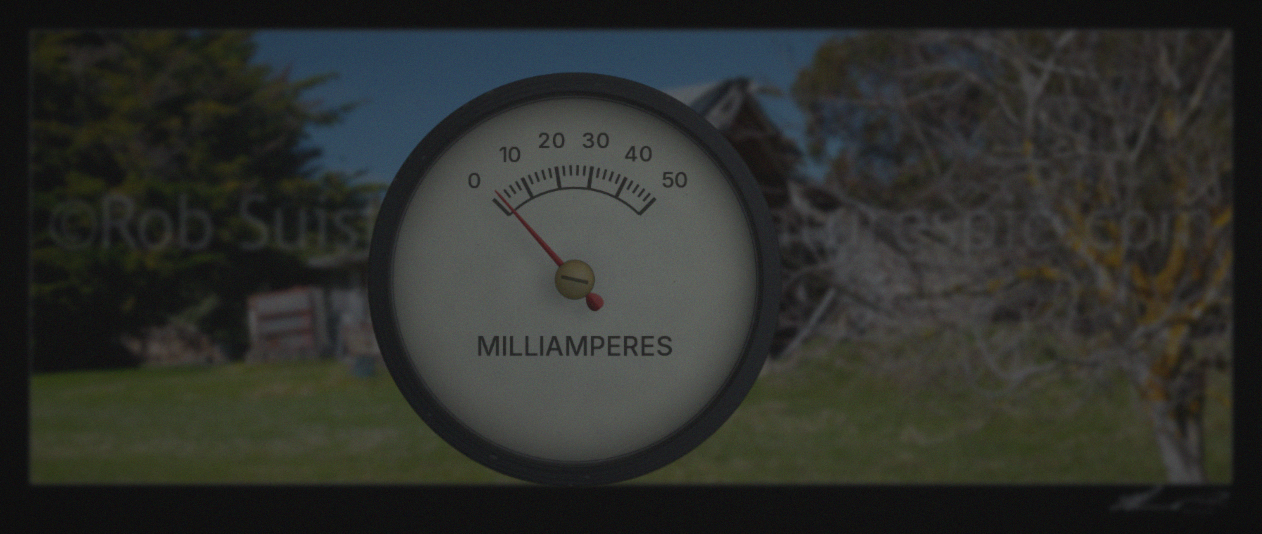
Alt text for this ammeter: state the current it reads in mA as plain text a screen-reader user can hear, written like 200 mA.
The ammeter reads 2 mA
